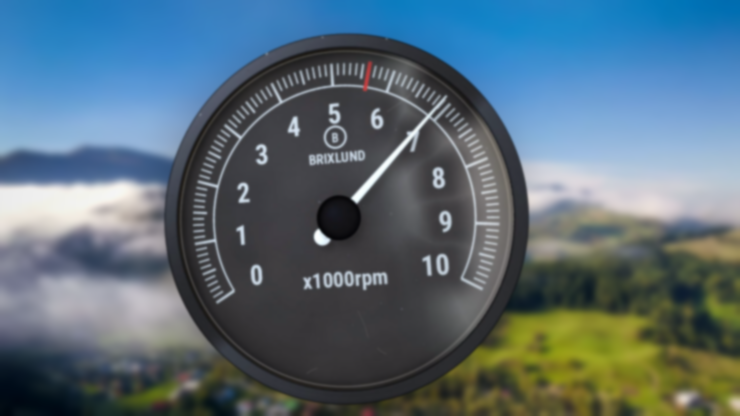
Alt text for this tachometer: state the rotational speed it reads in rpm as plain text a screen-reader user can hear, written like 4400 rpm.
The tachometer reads 6900 rpm
